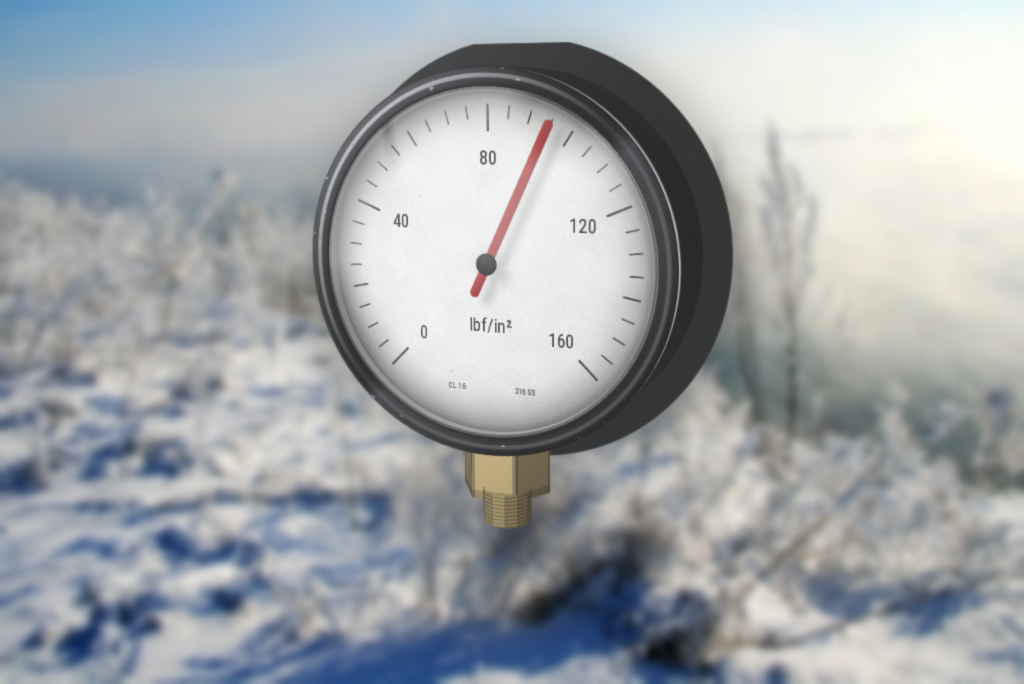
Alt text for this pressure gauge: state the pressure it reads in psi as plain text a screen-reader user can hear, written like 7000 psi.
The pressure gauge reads 95 psi
